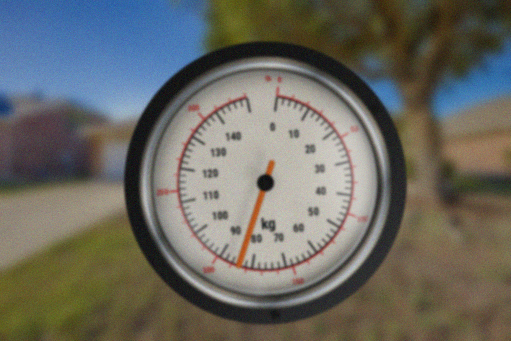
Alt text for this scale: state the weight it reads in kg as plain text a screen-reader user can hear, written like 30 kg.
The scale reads 84 kg
